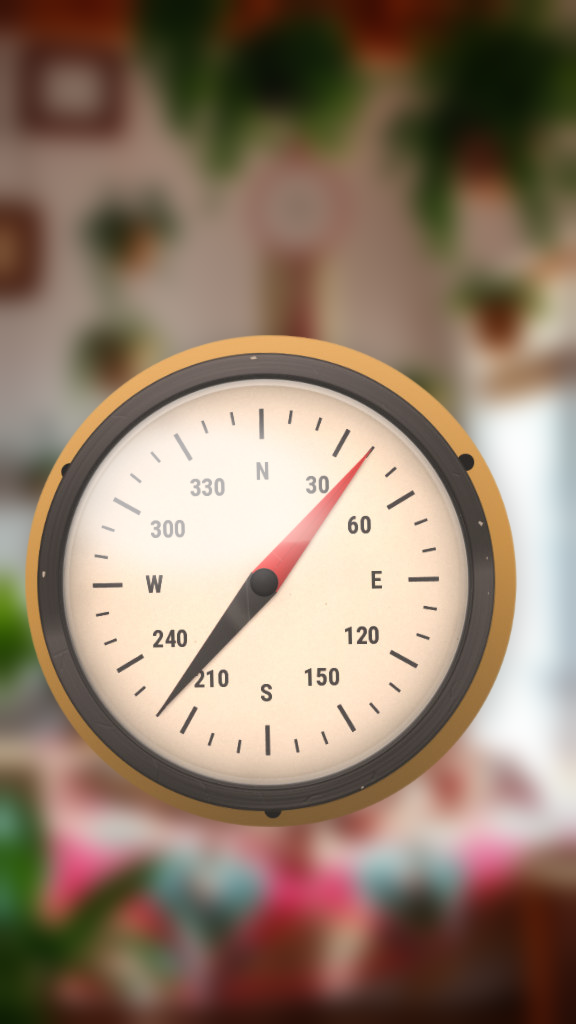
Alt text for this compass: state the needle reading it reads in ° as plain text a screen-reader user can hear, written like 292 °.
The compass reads 40 °
